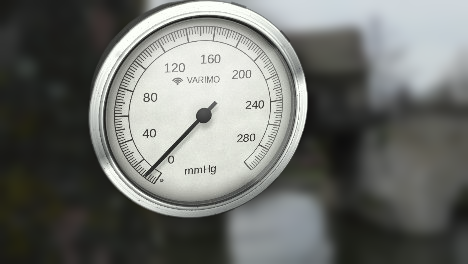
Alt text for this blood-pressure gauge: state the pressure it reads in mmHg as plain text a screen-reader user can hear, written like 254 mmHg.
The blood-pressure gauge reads 10 mmHg
